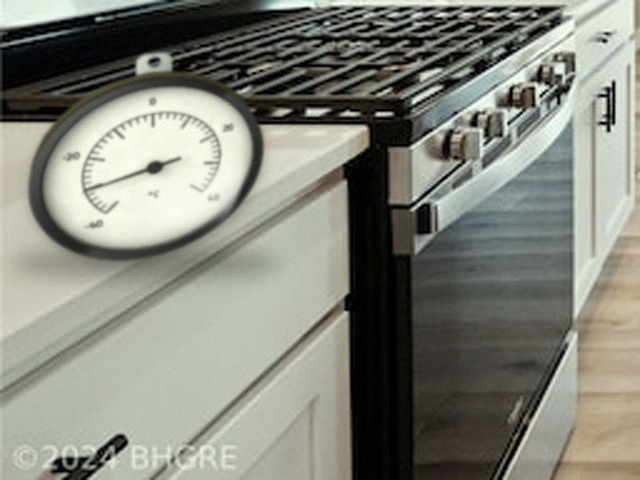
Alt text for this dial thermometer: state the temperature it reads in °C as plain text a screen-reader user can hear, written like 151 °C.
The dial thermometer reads -30 °C
